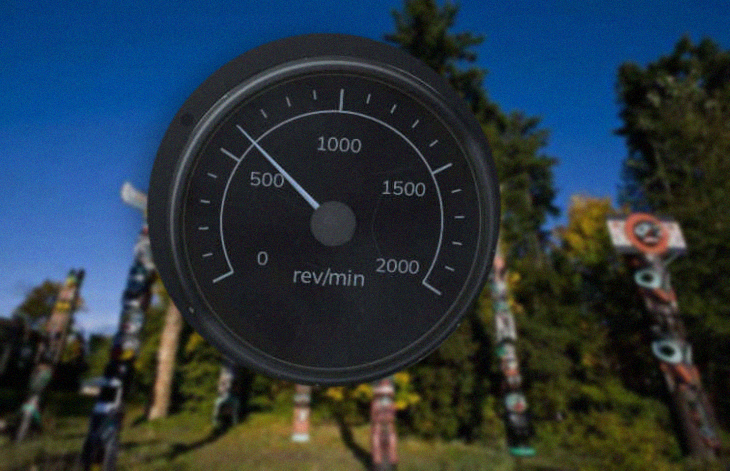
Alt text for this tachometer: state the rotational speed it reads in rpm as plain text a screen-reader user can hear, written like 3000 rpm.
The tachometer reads 600 rpm
